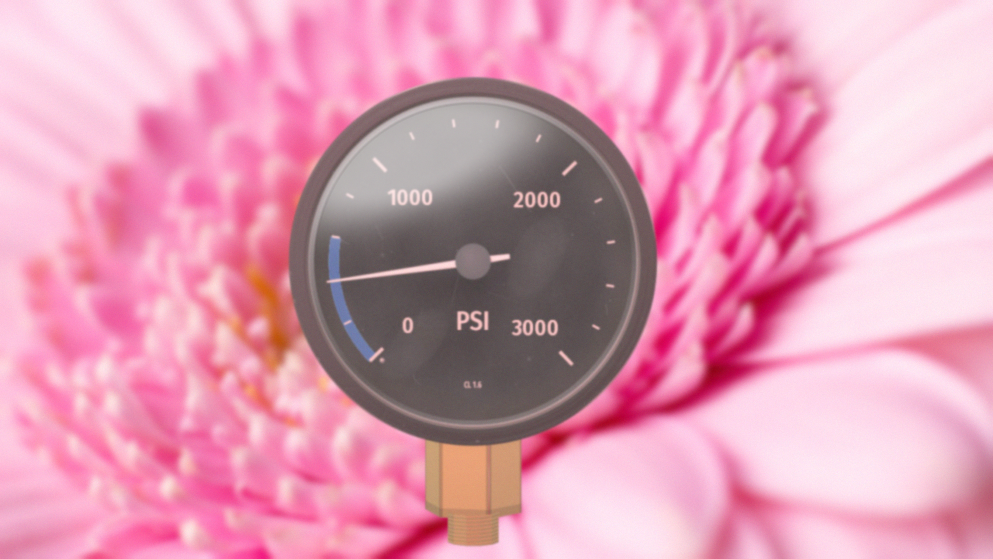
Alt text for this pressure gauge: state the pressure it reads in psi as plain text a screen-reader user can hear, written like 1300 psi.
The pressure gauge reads 400 psi
